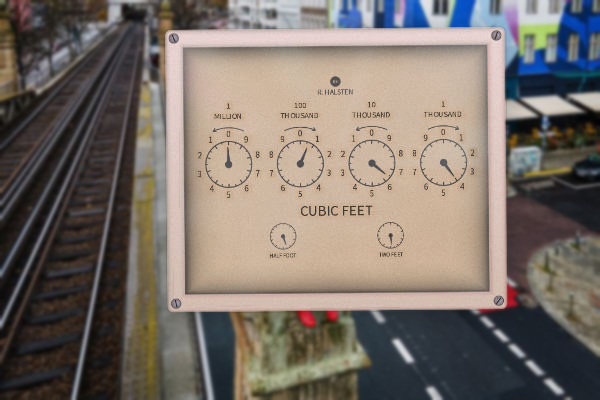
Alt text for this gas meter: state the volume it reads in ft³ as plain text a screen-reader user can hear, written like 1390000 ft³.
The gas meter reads 6400 ft³
